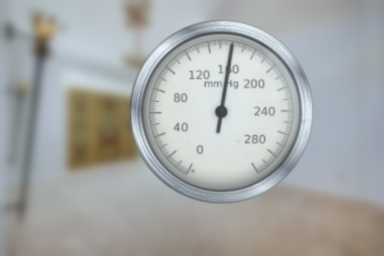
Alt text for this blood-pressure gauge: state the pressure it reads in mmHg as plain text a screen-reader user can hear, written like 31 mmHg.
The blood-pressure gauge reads 160 mmHg
